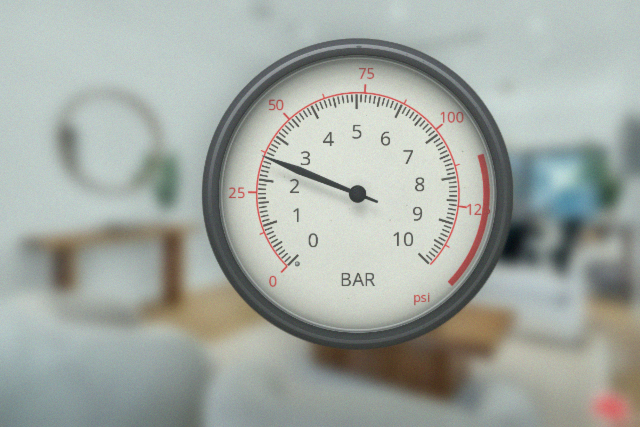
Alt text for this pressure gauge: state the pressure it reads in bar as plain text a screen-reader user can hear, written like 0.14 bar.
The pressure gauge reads 2.5 bar
